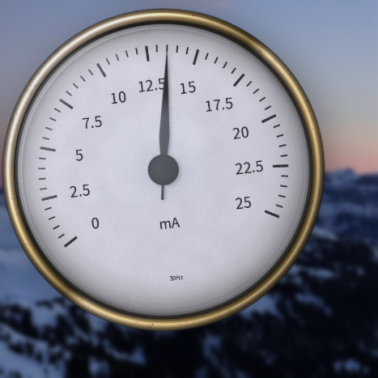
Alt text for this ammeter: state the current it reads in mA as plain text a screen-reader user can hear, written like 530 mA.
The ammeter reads 13.5 mA
